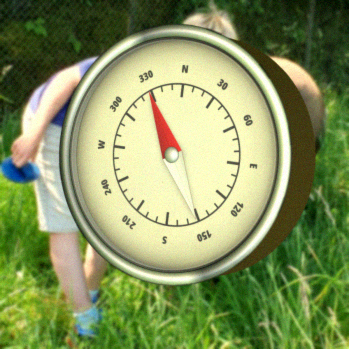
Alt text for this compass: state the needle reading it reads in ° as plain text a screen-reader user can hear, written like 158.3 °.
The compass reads 330 °
